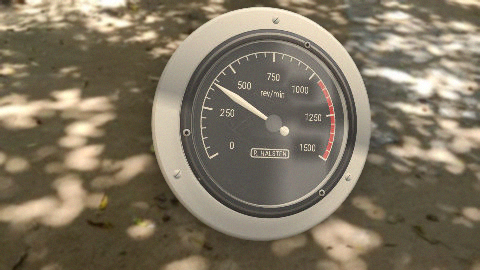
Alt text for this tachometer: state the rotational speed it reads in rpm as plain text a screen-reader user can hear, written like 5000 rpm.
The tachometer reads 375 rpm
